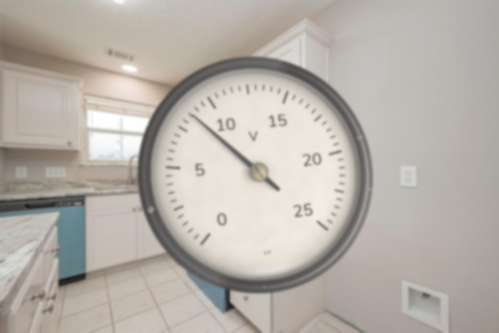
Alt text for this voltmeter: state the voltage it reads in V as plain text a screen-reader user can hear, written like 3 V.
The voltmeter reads 8.5 V
